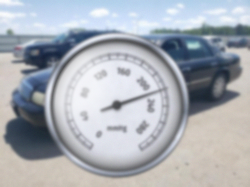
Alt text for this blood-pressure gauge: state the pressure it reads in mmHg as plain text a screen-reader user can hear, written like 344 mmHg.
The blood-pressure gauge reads 220 mmHg
